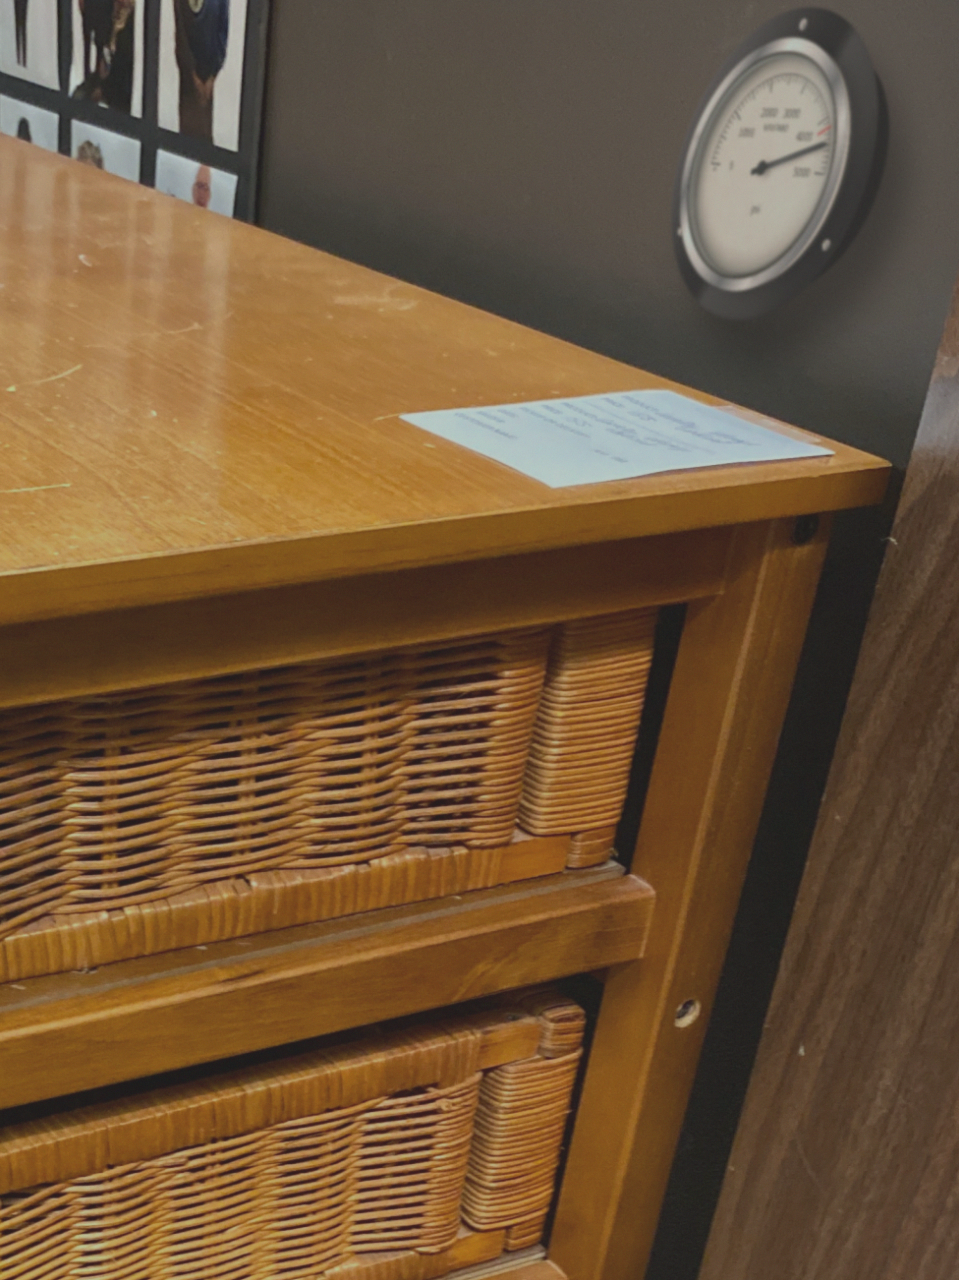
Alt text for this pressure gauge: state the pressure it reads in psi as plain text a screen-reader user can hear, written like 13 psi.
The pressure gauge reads 4500 psi
